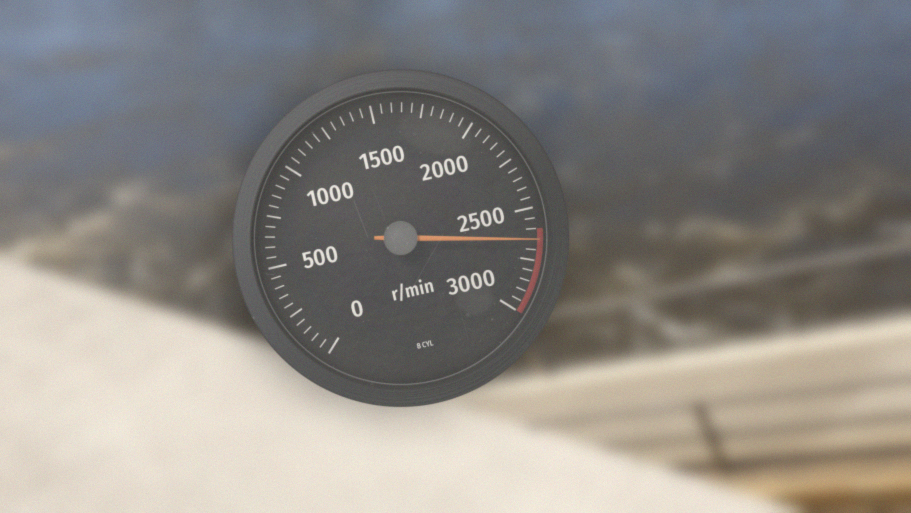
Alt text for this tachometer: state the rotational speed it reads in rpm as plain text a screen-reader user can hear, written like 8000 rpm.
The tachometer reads 2650 rpm
